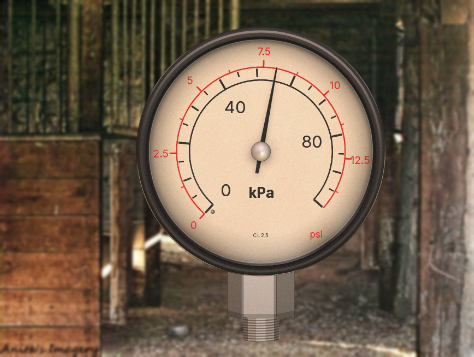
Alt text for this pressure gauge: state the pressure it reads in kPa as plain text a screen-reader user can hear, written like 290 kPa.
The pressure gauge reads 55 kPa
